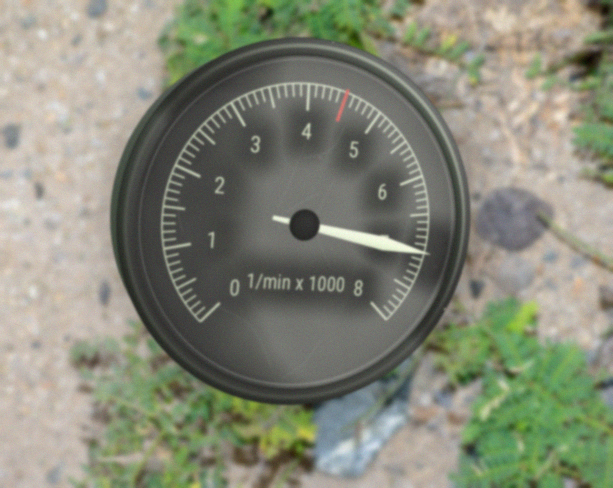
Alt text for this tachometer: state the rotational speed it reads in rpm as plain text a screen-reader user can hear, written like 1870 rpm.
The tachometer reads 7000 rpm
